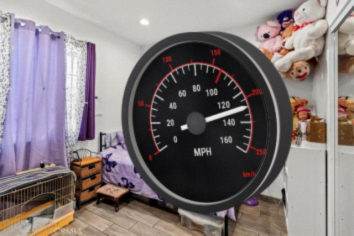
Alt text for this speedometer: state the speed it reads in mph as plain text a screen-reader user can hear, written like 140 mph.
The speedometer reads 130 mph
